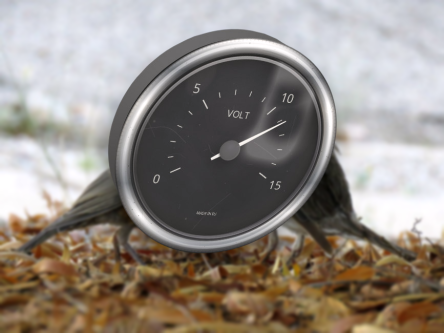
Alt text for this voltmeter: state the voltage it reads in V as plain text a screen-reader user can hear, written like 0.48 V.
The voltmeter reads 11 V
